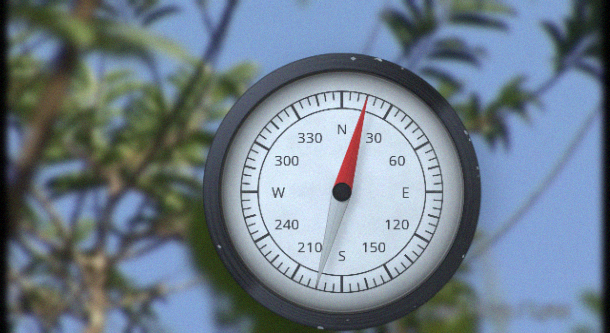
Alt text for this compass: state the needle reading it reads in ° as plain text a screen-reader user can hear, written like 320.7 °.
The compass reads 15 °
